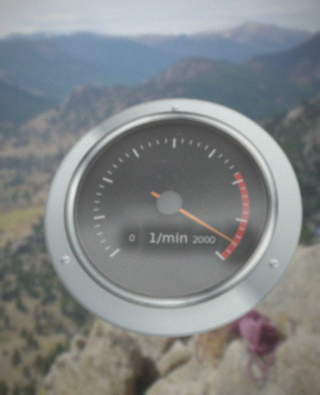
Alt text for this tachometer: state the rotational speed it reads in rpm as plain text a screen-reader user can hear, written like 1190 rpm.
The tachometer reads 1900 rpm
